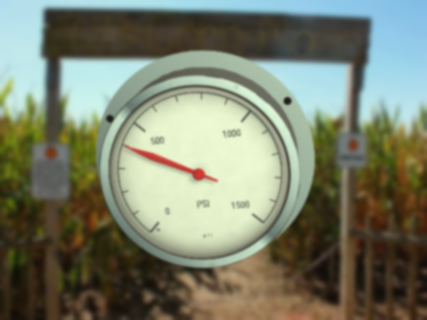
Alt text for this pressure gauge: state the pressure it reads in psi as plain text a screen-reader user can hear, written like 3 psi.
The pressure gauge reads 400 psi
